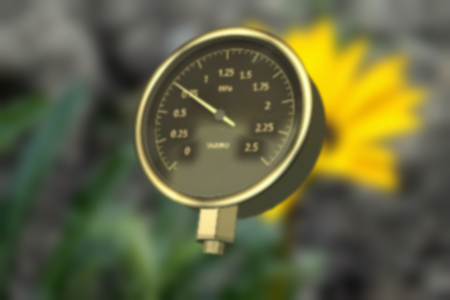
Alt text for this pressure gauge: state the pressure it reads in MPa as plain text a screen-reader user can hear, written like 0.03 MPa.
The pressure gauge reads 0.75 MPa
